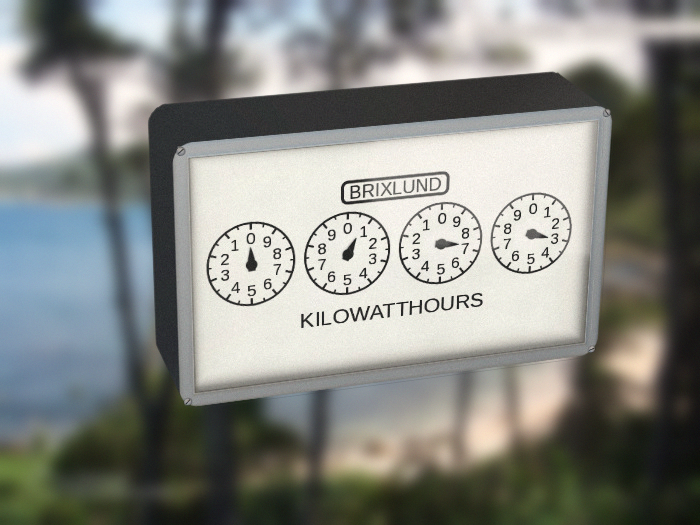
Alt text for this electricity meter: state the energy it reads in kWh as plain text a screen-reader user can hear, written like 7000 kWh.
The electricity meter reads 73 kWh
